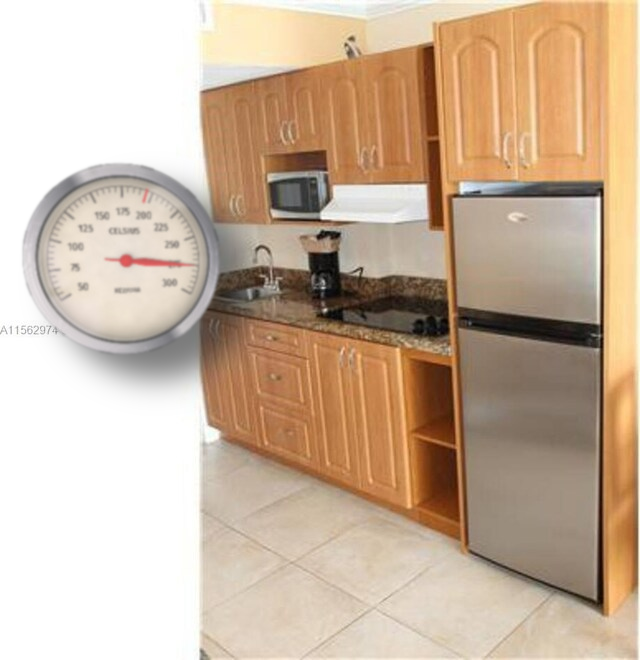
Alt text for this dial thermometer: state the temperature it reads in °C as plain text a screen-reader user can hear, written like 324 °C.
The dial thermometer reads 275 °C
